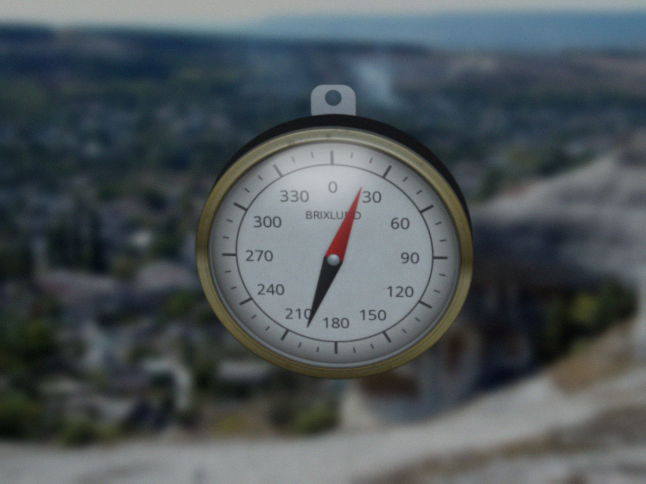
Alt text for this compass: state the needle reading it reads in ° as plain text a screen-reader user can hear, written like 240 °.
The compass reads 20 °
